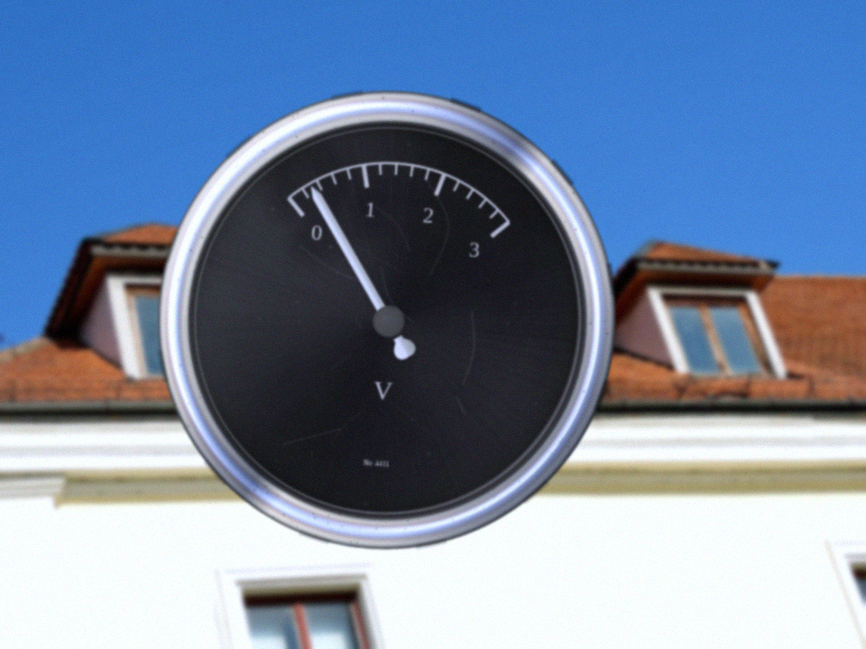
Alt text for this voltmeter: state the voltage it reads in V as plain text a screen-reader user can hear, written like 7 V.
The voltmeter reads 0.3 V
